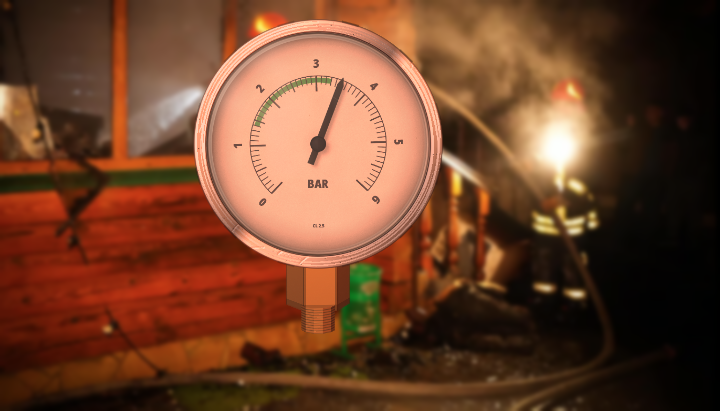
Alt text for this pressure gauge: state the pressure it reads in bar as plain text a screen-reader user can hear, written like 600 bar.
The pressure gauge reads 3.5 bar
